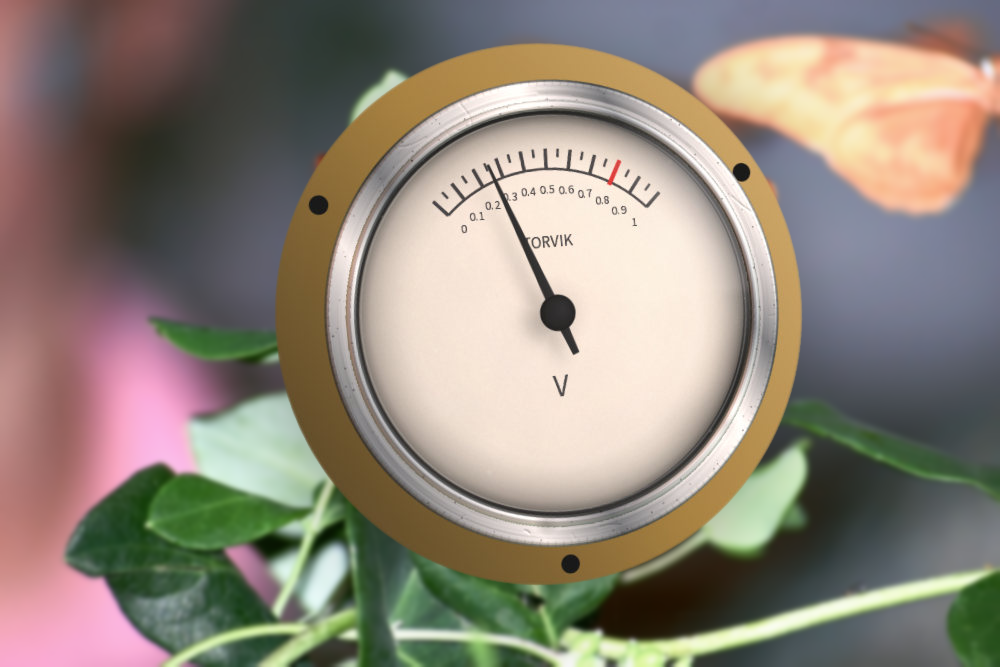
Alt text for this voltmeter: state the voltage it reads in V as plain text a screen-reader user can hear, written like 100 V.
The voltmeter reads 0.25 V
